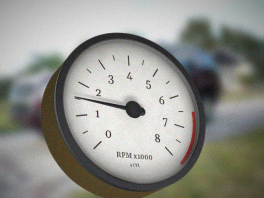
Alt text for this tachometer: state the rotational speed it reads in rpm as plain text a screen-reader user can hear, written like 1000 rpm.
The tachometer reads 1500 rpm
